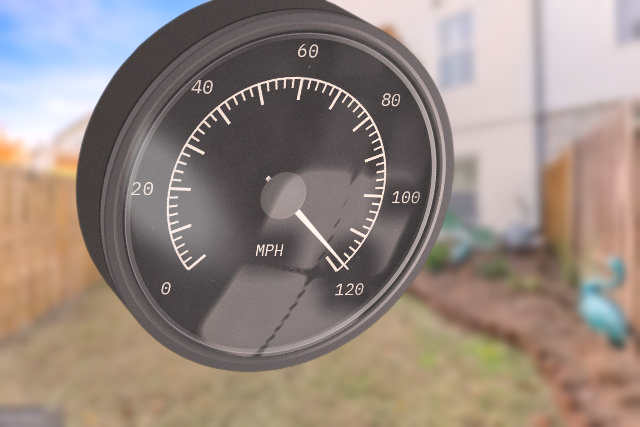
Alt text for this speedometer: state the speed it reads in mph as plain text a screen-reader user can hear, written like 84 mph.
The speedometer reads 118 mph
